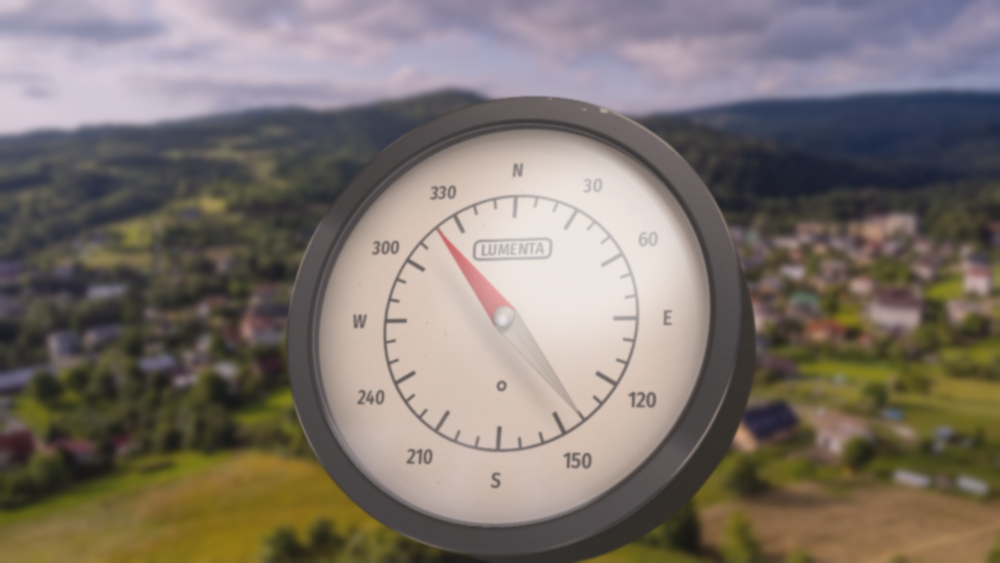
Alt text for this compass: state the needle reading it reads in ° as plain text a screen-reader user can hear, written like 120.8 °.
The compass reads 320 °
